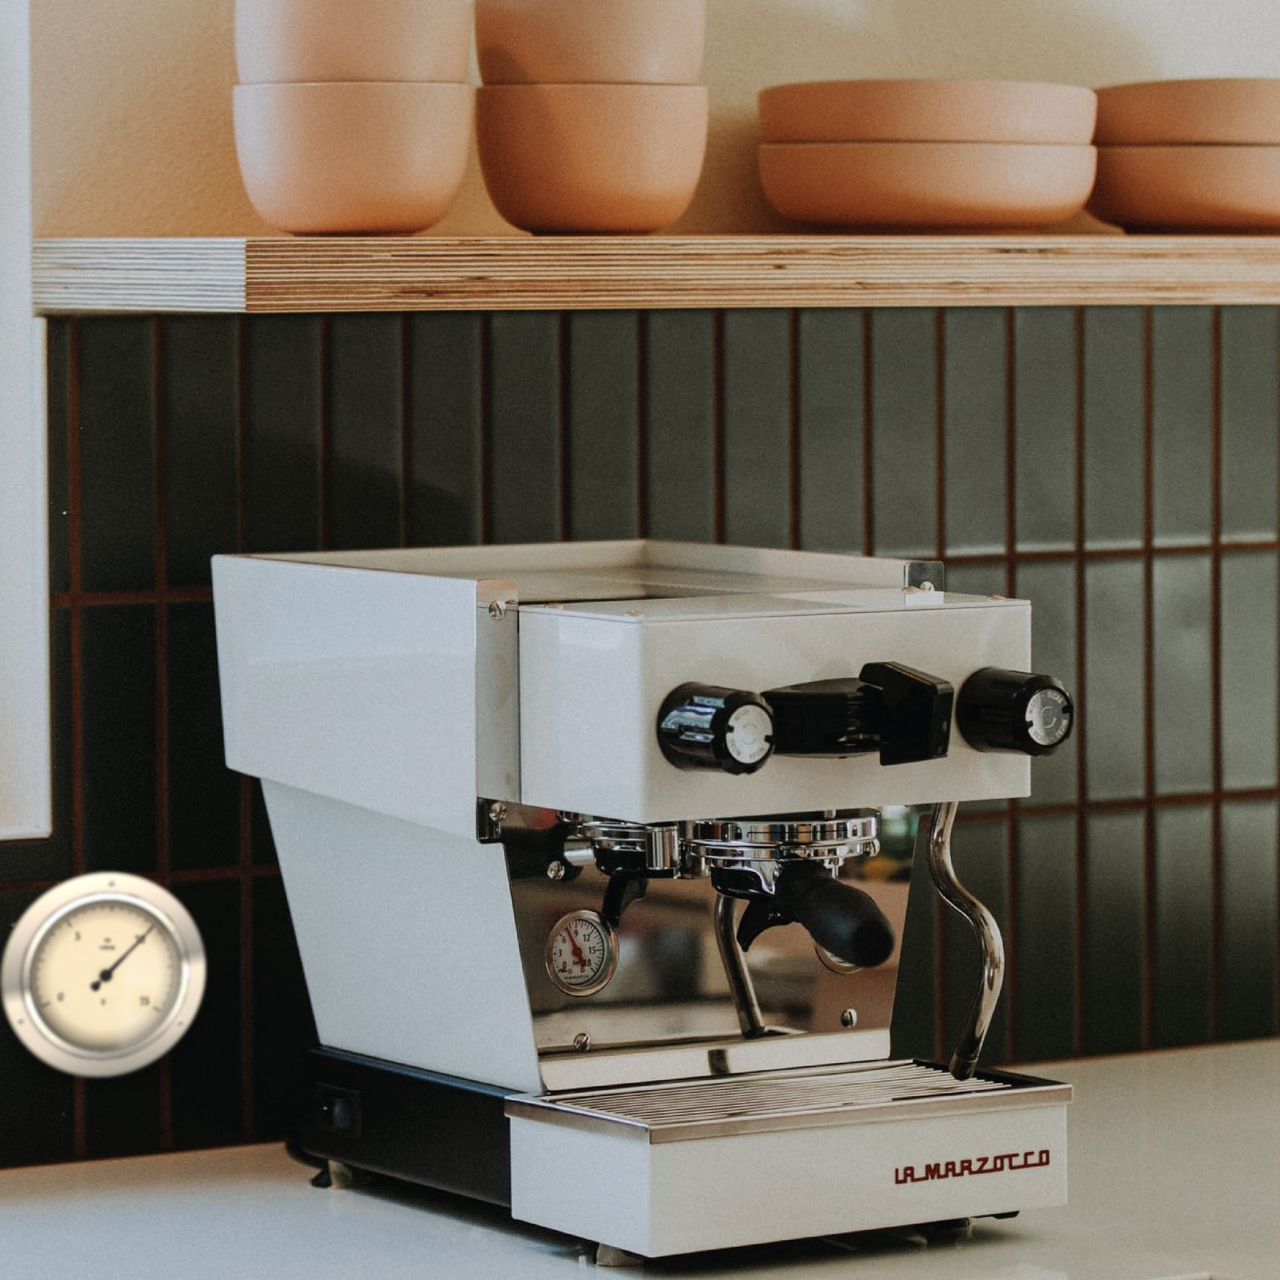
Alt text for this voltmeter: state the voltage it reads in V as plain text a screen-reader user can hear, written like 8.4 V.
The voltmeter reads 10 V
